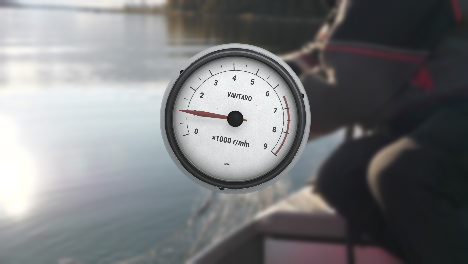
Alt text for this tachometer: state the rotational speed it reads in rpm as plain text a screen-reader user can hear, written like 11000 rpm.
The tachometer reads 1000 rpm
